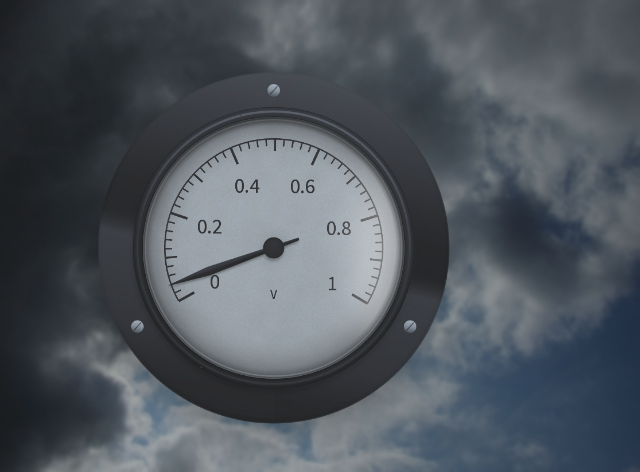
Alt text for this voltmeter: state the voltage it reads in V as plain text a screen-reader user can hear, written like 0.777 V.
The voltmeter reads 0.04 V
